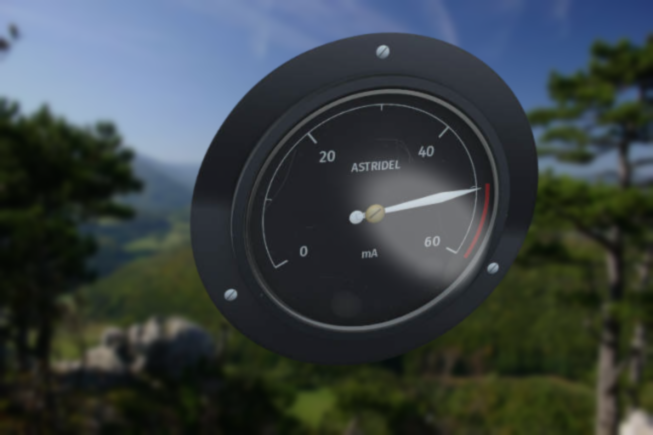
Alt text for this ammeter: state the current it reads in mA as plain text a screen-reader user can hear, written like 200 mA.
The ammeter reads 50 mA
